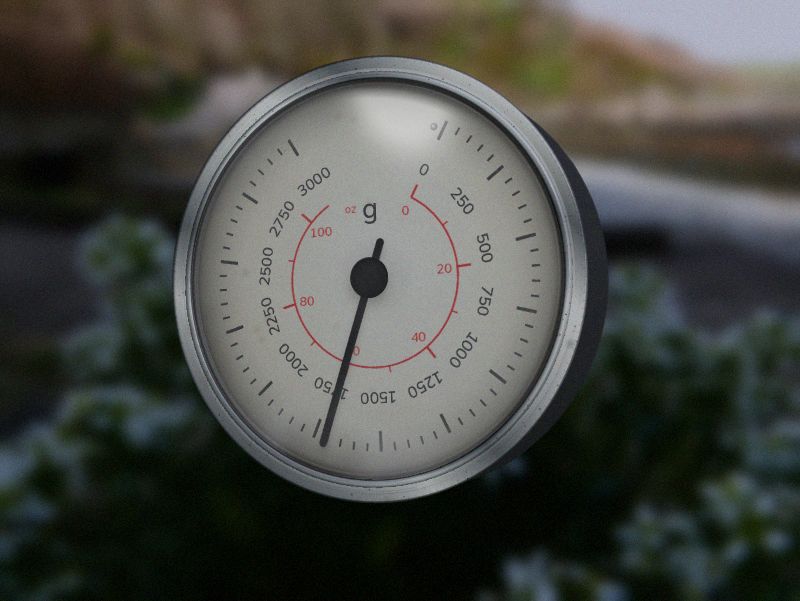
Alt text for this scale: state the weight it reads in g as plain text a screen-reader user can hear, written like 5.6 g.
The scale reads 1700 g
